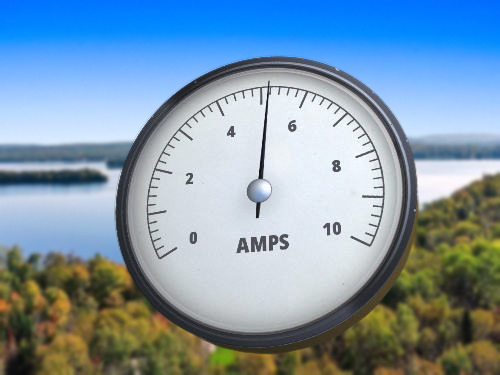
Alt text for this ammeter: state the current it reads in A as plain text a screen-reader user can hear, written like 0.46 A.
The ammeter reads 5.2 A
